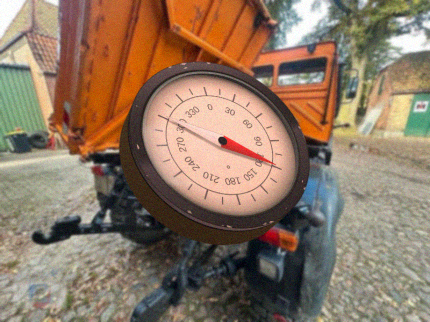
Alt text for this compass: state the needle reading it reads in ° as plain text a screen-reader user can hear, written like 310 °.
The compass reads 120 °
